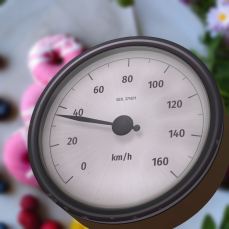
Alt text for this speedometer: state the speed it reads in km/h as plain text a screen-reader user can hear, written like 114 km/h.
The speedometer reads 35 km/h
